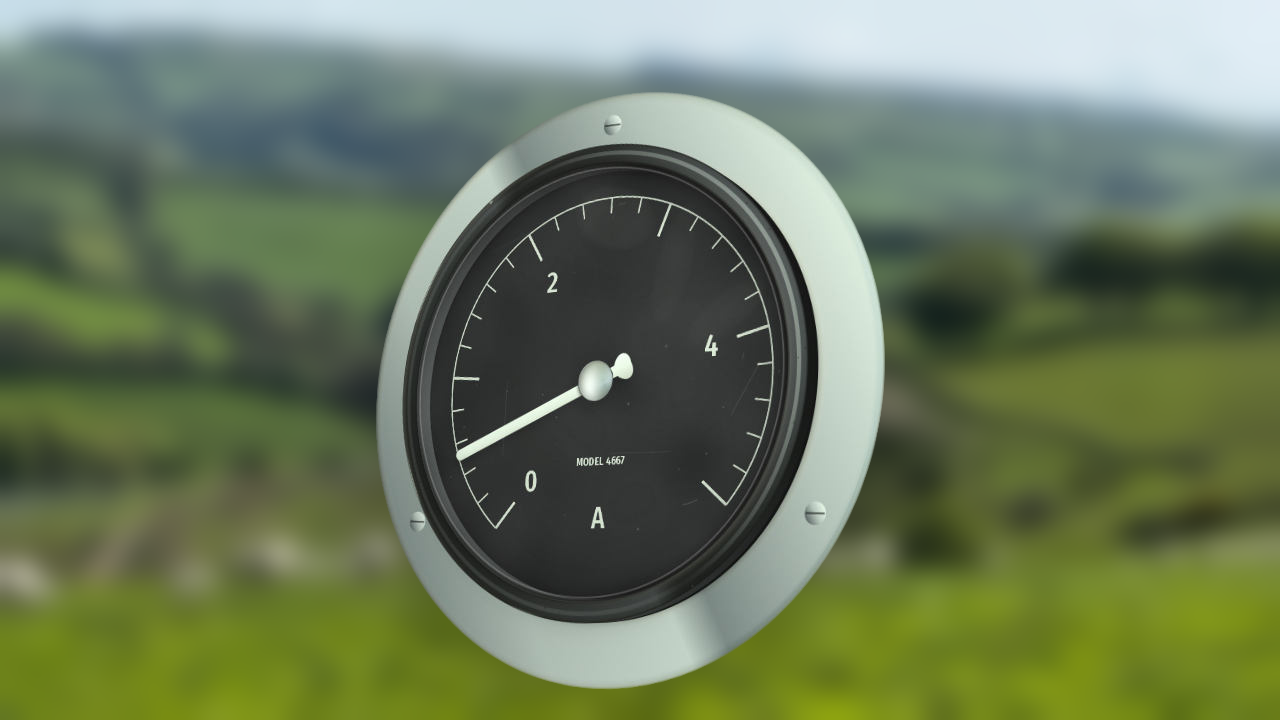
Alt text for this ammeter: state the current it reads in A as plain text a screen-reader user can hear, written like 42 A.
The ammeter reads 0.5 A
